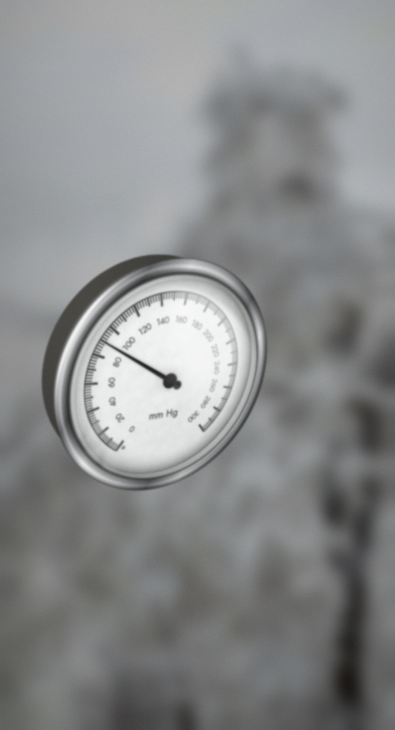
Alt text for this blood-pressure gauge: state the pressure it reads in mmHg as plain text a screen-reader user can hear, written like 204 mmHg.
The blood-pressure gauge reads 90 mmHg
